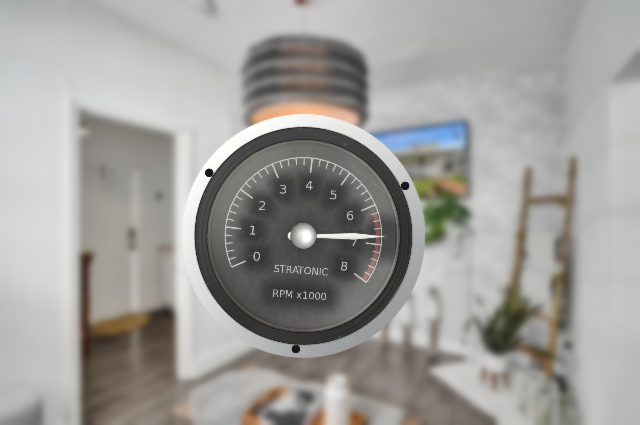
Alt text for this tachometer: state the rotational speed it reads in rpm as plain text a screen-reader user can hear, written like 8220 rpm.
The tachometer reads 6800 rpm
